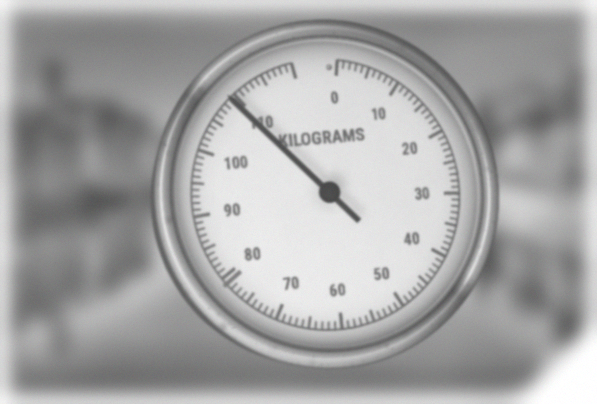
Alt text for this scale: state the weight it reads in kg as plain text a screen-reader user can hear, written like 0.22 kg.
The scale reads 109 kg
